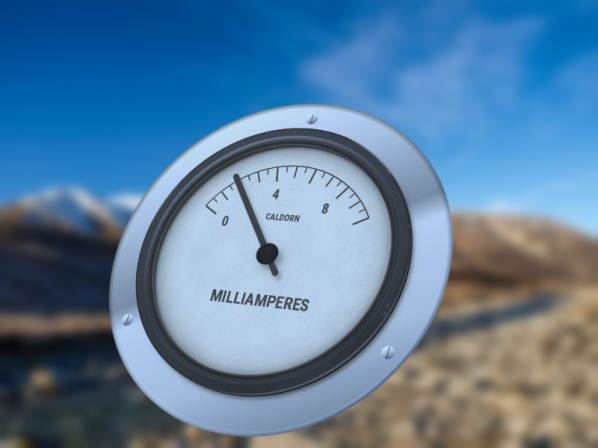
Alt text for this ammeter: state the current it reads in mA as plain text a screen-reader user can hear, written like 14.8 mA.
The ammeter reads 2 mA
